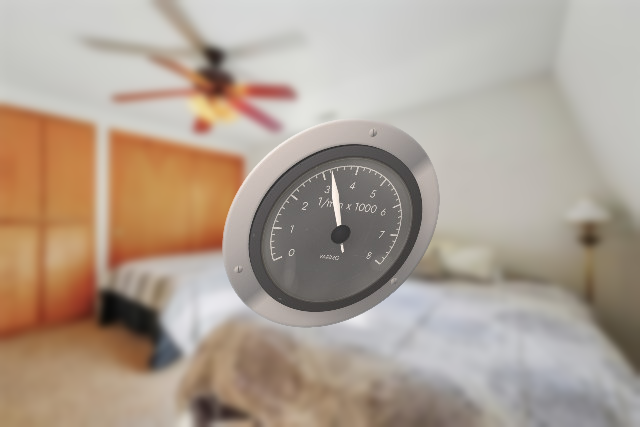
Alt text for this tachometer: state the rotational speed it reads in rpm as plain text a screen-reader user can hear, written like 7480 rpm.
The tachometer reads 3200 rpm
